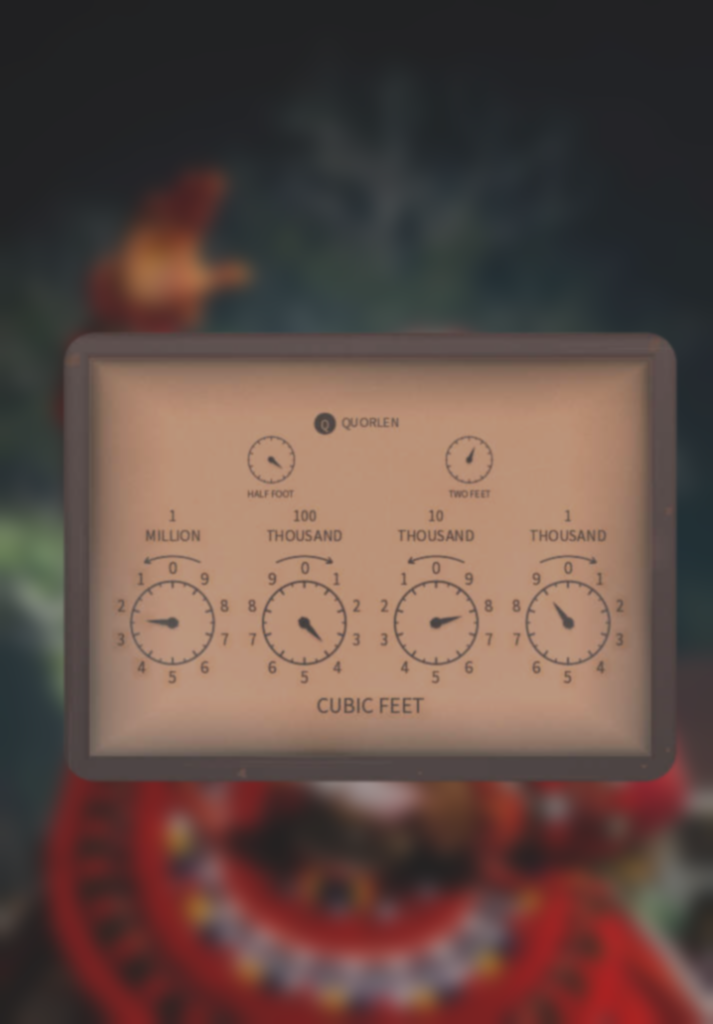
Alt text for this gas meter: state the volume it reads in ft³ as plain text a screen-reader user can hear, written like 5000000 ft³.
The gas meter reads 237900 ft³
